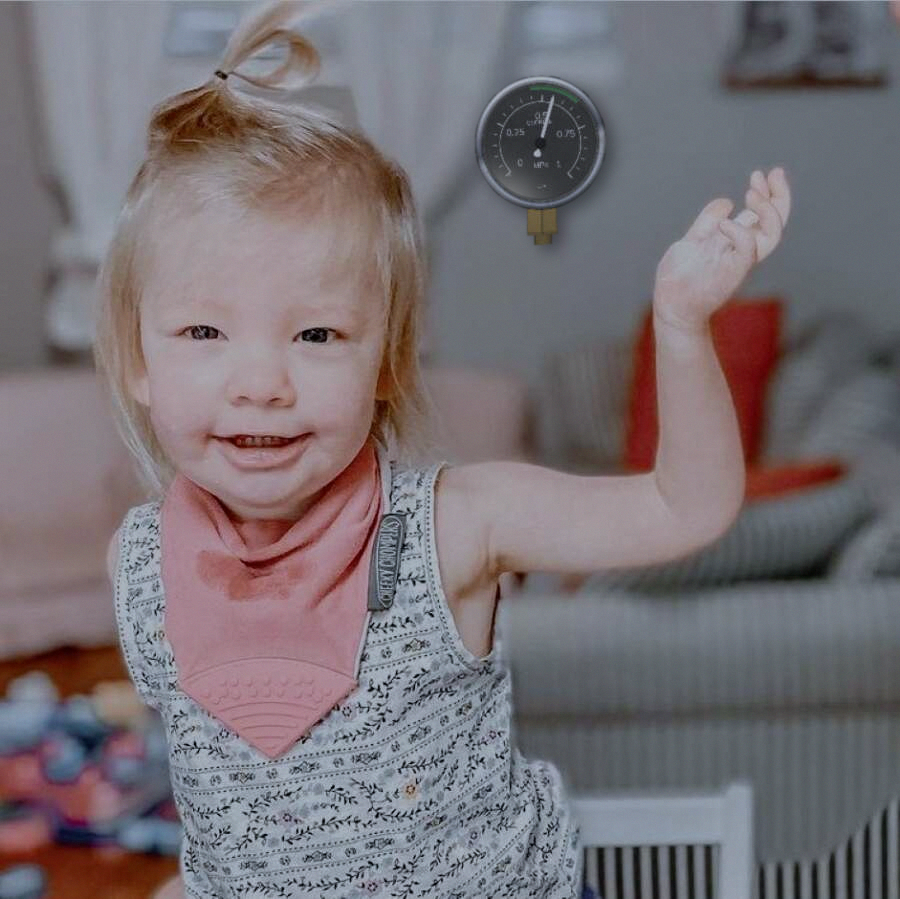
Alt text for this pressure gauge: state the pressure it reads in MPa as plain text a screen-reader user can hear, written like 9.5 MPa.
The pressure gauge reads 0.55 MPa
